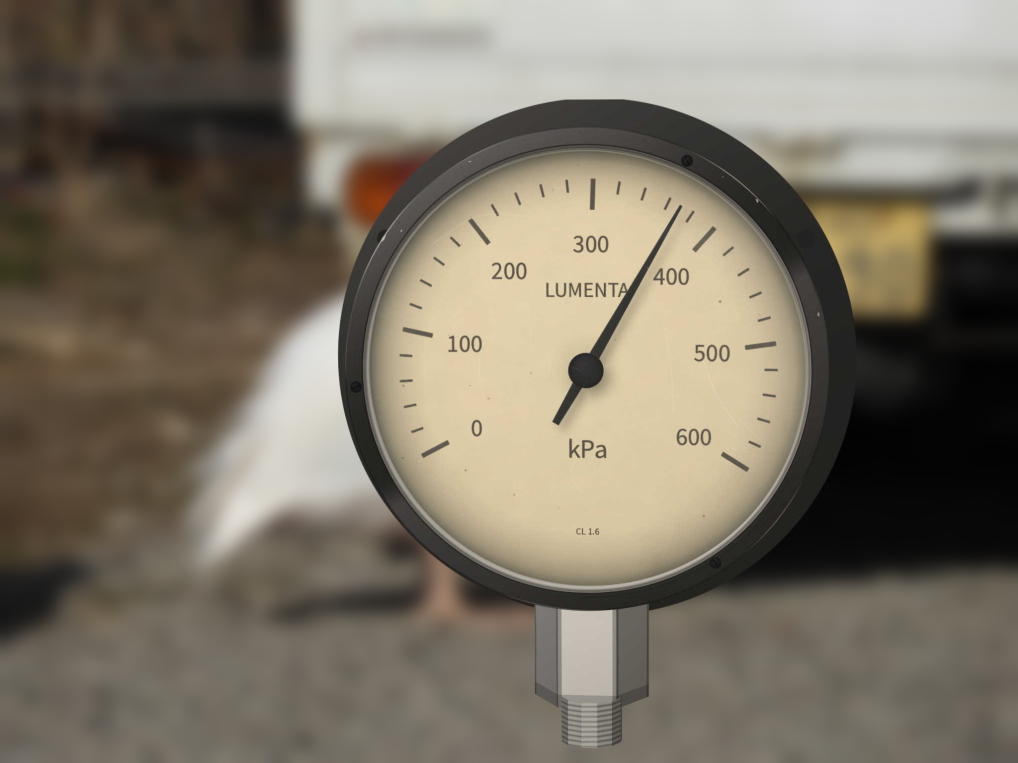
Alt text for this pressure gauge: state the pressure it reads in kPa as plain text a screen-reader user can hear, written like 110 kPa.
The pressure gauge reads 370 kPa
